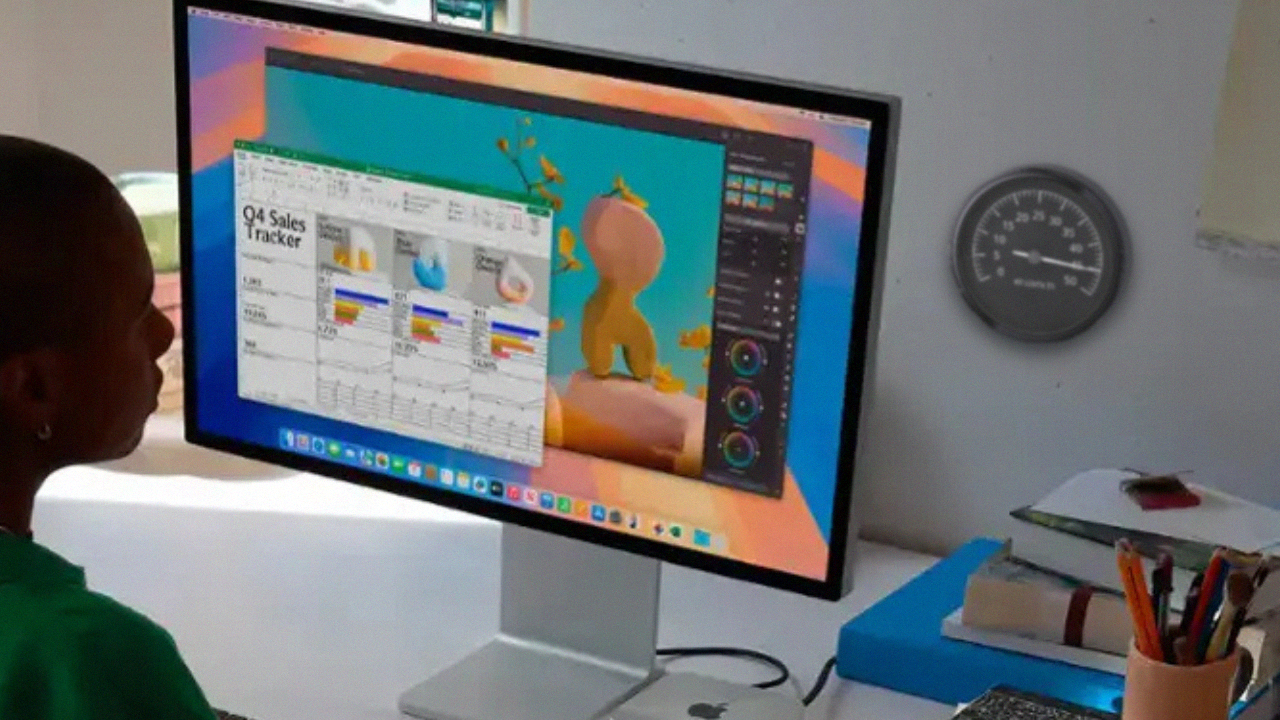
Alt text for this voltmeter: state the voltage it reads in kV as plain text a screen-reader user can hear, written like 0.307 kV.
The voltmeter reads 45 kV
